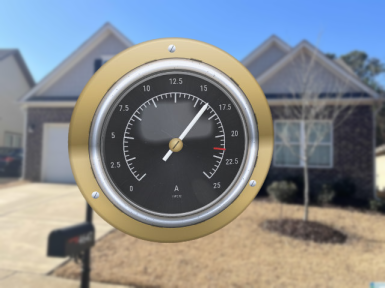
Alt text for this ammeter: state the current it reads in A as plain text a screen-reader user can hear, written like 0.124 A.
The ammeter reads 16 A
